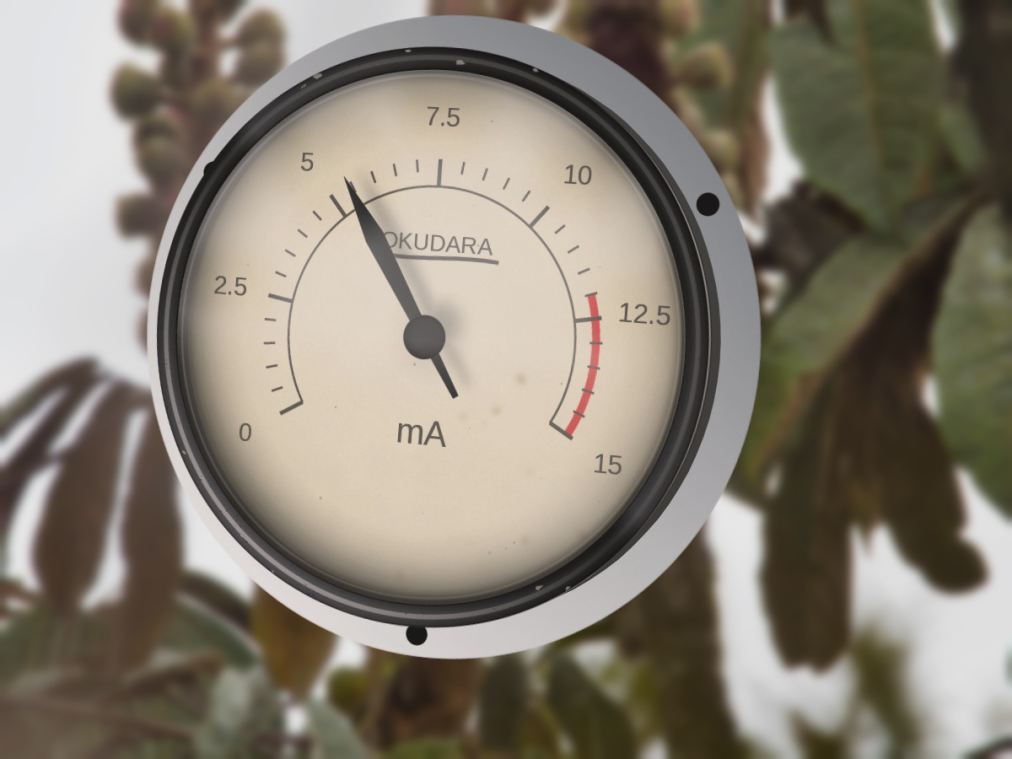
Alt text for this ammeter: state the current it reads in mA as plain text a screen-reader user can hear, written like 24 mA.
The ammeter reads 5.5 mA
